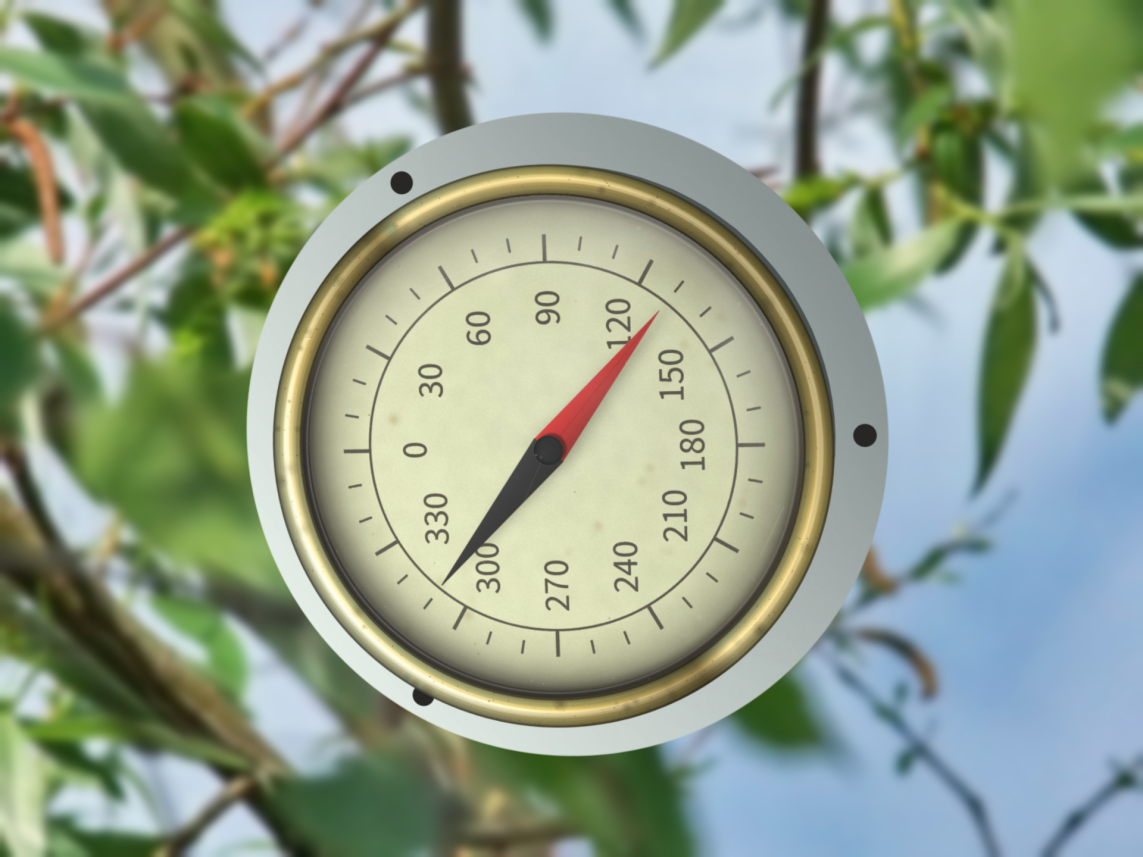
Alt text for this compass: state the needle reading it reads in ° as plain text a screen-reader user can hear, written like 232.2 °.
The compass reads 130 °
